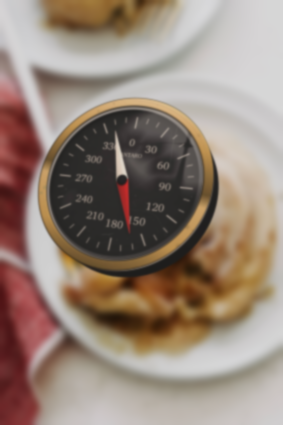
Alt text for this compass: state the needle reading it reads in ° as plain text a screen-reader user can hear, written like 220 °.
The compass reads 160 °
